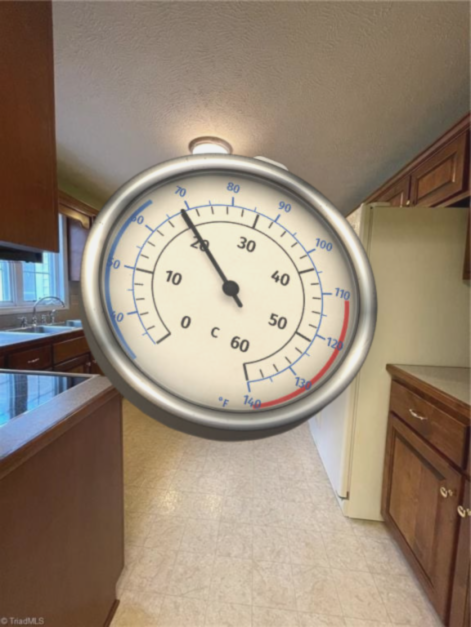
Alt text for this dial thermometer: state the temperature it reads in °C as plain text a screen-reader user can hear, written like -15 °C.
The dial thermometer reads 20 °C
